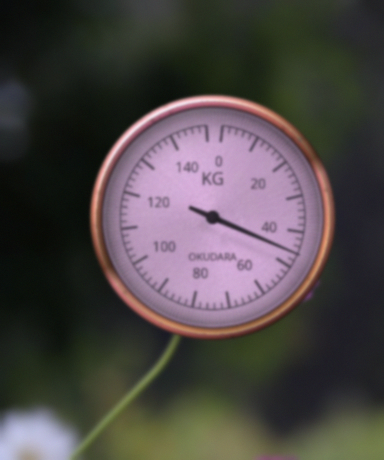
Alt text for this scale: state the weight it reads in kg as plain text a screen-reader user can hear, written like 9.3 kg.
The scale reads 46 kg
